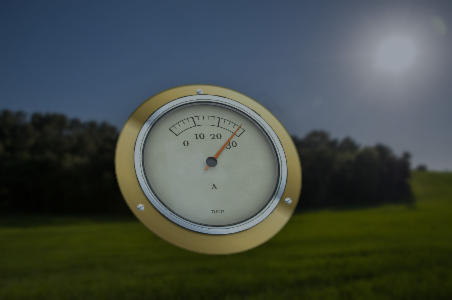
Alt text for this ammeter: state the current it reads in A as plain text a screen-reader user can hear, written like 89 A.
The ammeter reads 28 A
